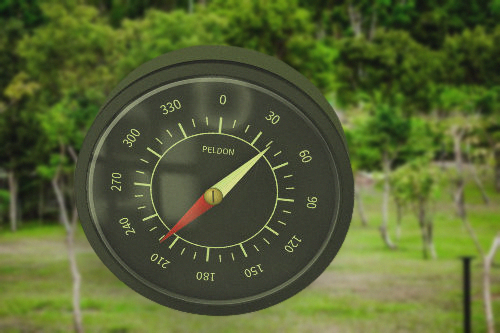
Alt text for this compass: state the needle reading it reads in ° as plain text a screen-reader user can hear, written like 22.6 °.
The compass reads 220 °
